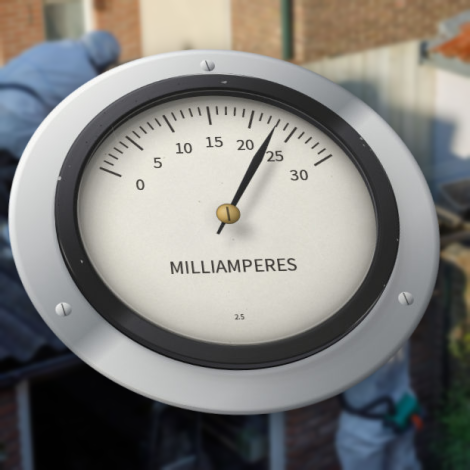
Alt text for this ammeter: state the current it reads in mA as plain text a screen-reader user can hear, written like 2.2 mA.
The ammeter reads 23 mA
